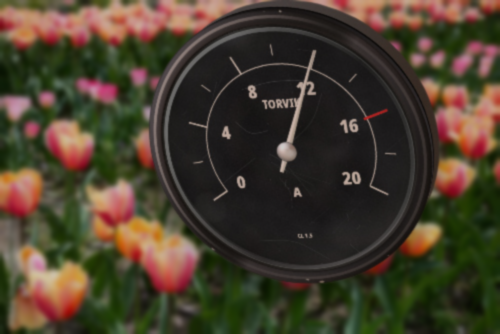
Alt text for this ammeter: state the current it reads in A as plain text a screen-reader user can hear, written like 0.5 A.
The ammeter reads 12 A
